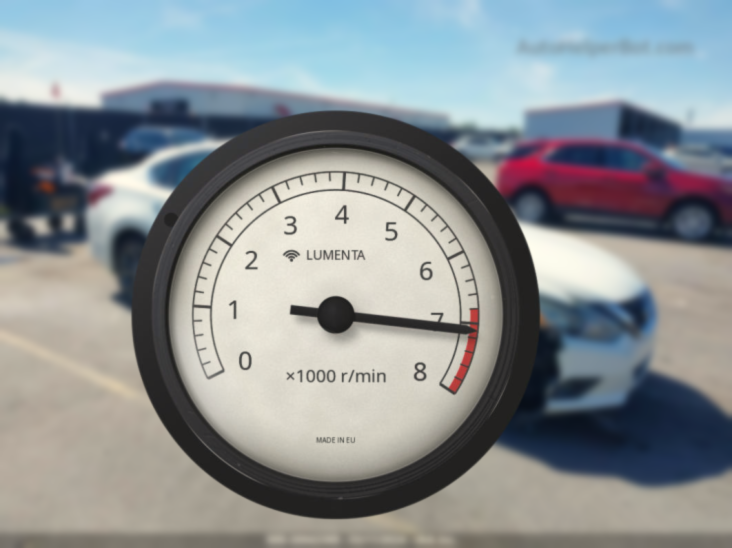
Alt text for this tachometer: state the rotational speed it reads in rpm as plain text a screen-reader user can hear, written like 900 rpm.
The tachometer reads 7100 rpm
